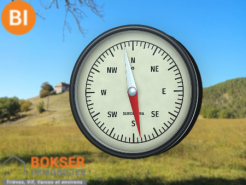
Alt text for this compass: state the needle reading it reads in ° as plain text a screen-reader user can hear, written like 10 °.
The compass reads 170 °
